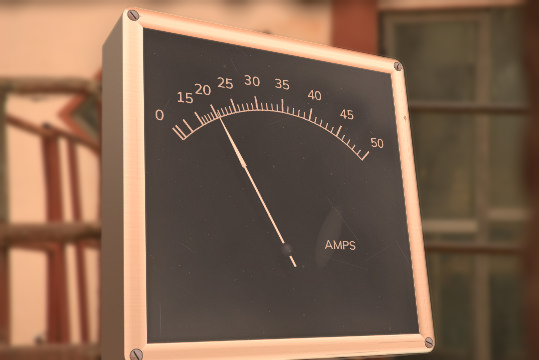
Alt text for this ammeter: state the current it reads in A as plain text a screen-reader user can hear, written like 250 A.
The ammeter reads 20 A
